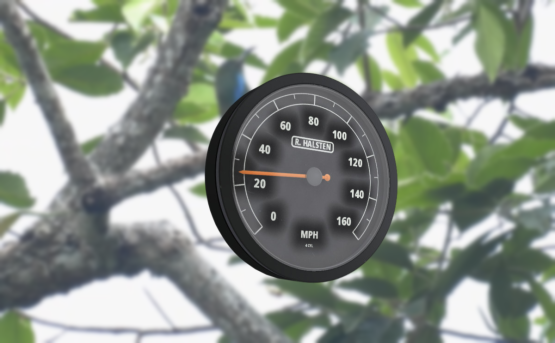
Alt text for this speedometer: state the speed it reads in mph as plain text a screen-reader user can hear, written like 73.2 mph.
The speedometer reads 25 mph
